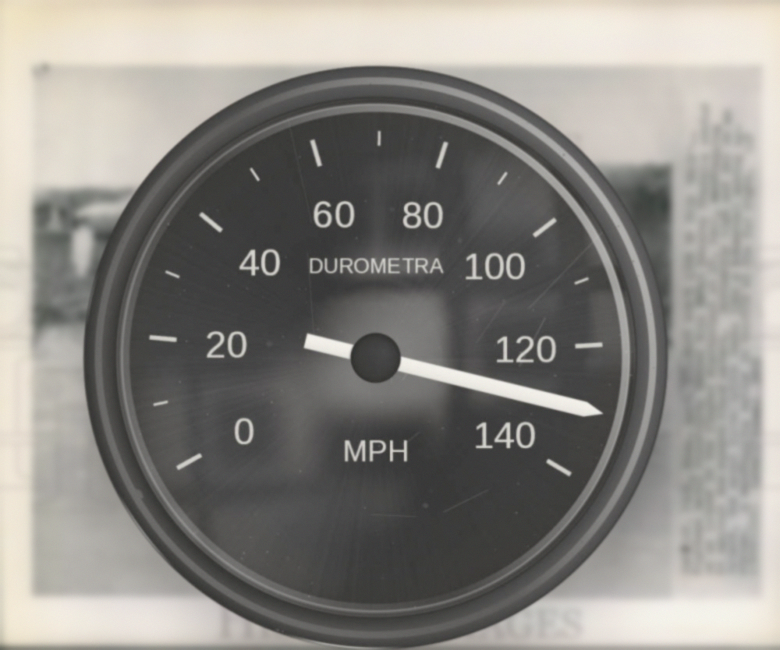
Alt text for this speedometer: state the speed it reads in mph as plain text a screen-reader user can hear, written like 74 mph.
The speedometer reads 130 mph
